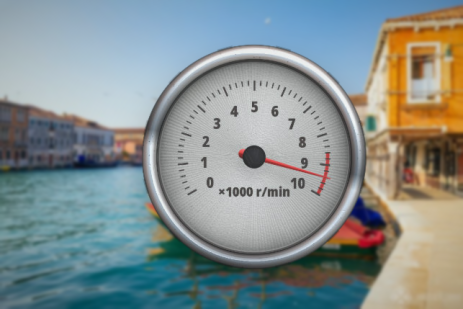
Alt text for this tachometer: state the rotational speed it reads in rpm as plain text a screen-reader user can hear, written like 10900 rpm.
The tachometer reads 9400 rpm
